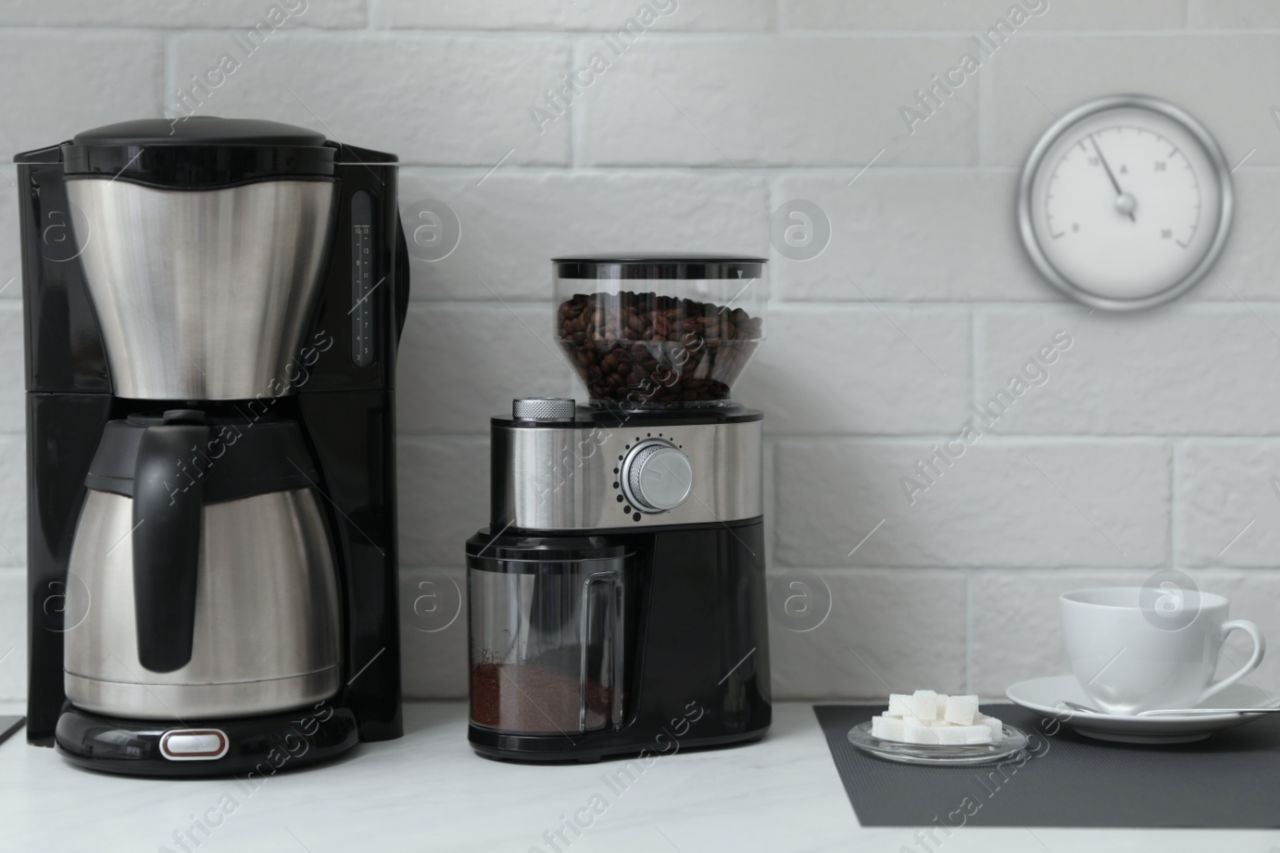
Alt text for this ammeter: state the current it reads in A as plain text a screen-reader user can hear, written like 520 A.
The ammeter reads 11 A
